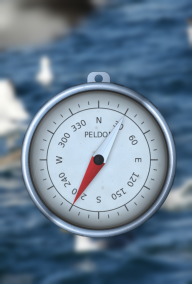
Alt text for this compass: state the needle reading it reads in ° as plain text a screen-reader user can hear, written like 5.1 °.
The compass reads 210 °
